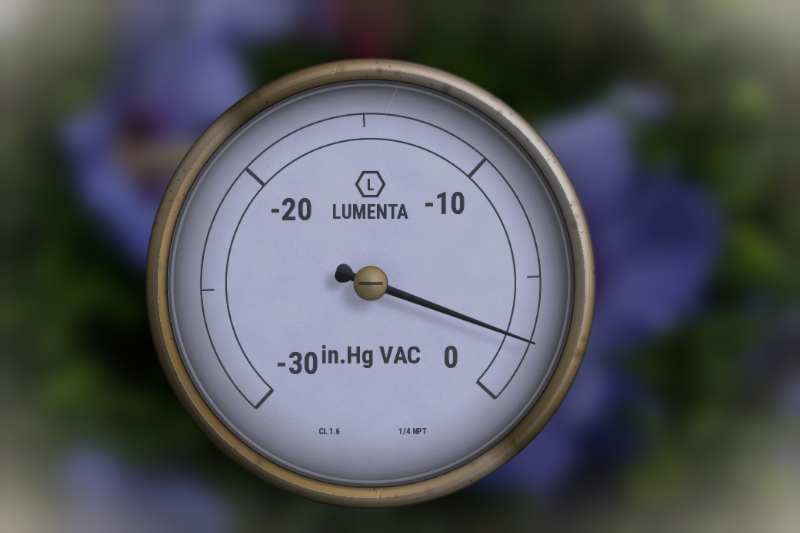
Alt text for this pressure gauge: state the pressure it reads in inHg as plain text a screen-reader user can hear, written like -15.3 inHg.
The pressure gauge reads -2.5 inHg
